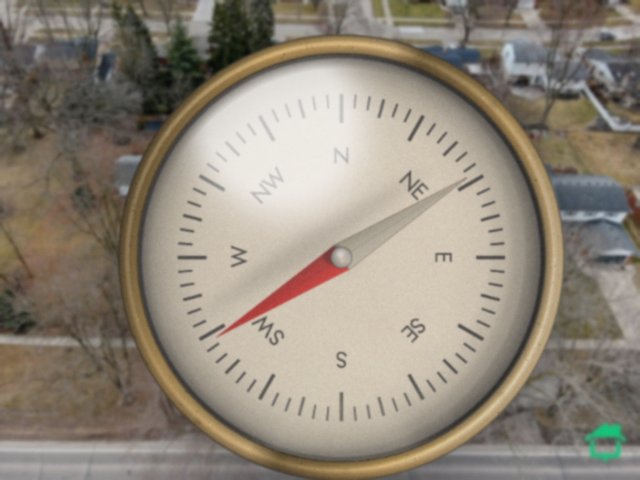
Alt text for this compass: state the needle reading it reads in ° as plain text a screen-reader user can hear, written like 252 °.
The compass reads 237.5 °
